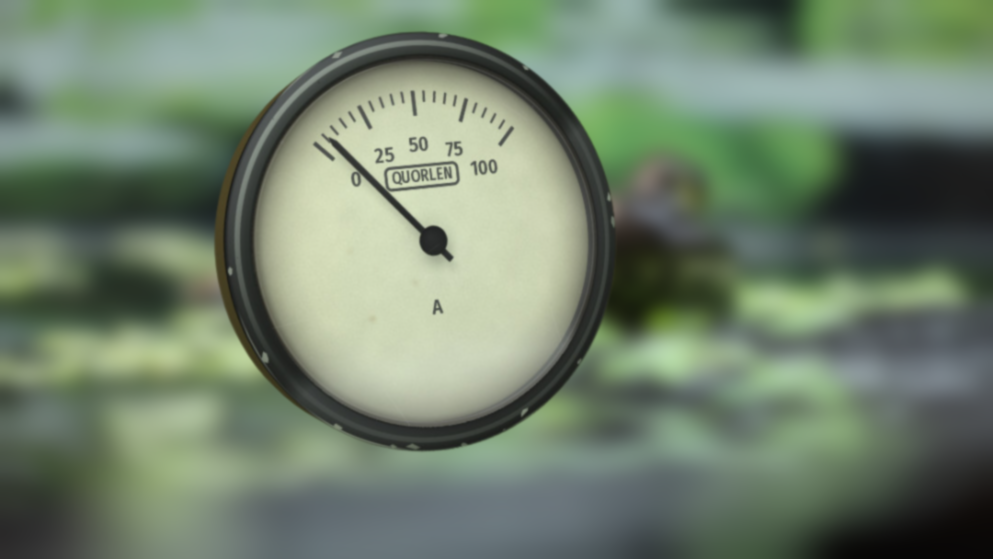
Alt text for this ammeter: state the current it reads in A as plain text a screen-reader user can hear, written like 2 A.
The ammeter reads 5 A
